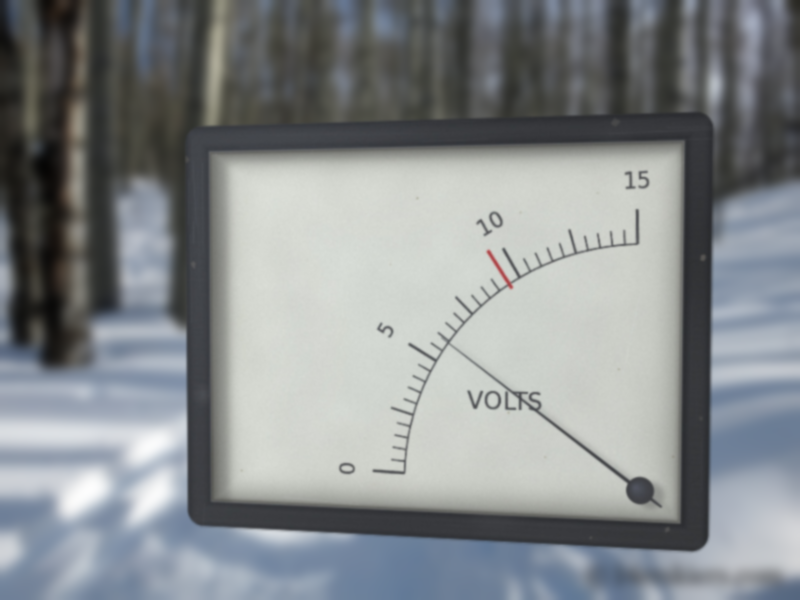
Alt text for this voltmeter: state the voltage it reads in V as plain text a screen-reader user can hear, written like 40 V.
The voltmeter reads 6 V
